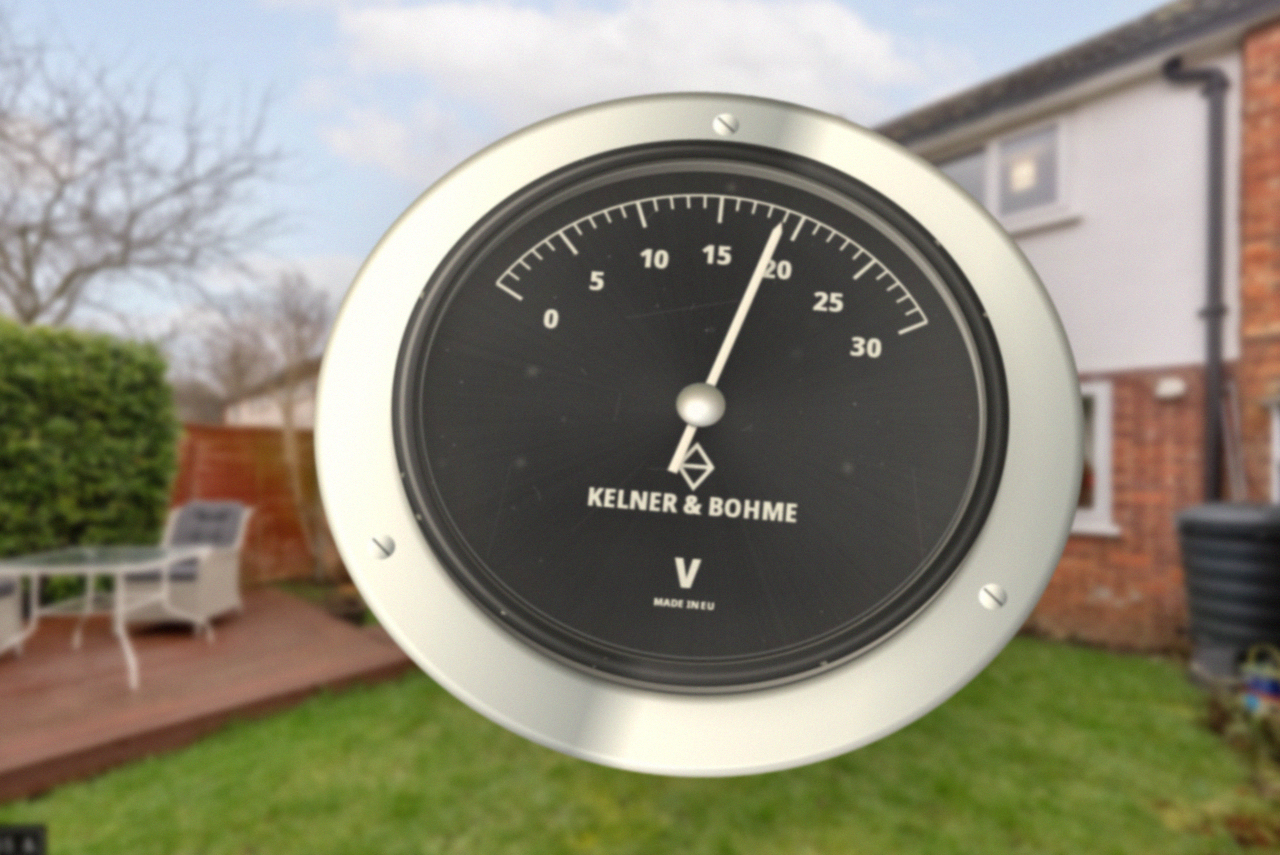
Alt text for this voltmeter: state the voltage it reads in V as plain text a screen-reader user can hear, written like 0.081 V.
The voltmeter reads 19 V
